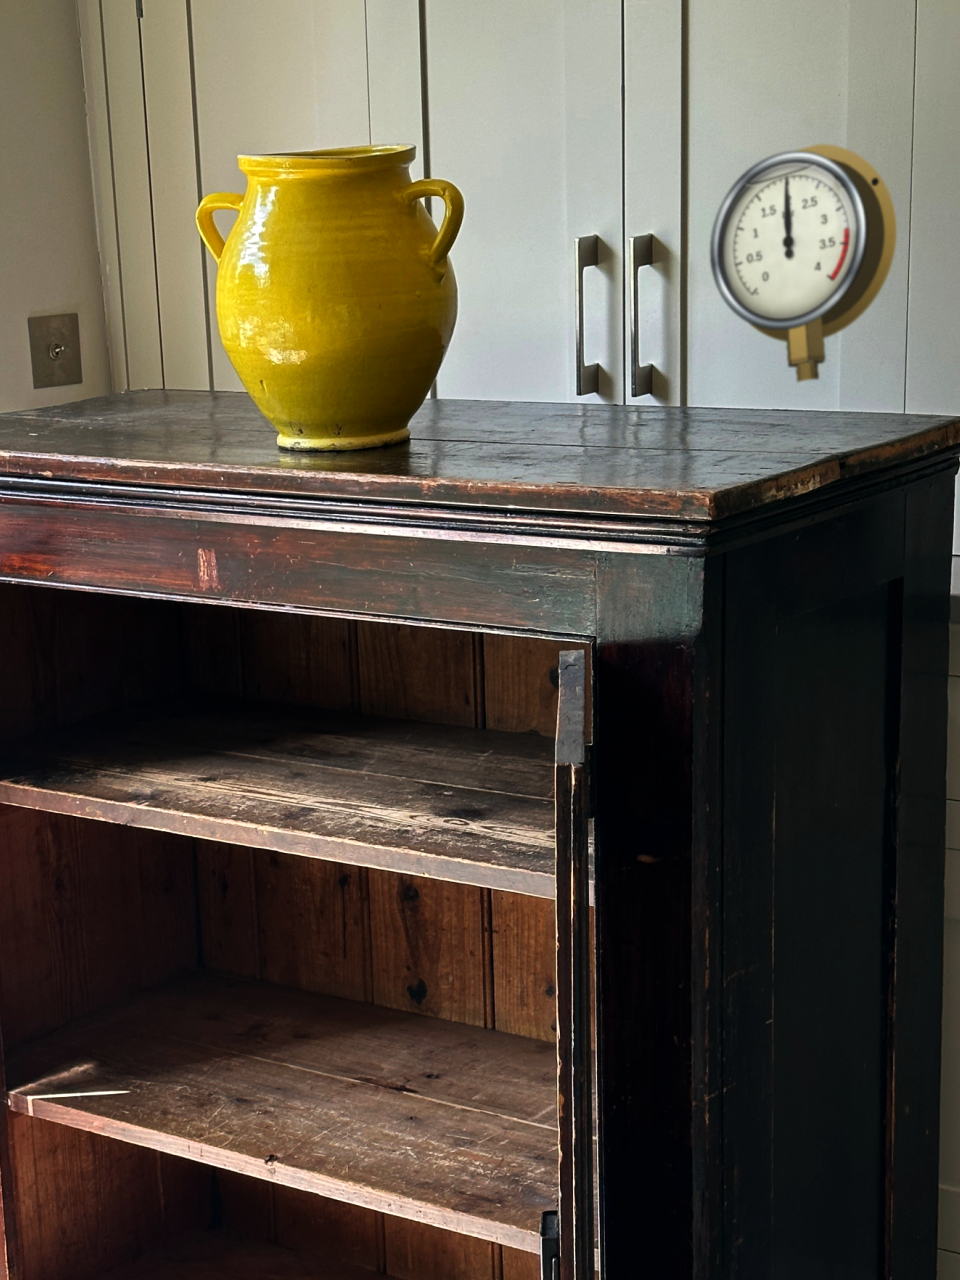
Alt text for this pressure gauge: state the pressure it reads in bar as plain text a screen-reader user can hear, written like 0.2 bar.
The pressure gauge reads 2 bar
